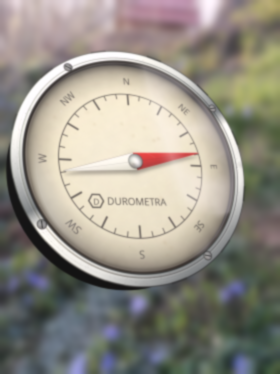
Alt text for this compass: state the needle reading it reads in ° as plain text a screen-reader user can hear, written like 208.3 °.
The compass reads 80 °
